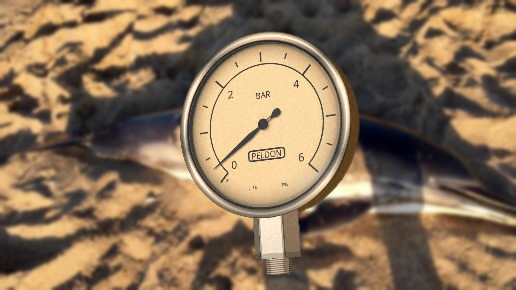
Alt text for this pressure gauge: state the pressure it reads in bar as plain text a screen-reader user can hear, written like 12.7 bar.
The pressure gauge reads 0.25 bar
